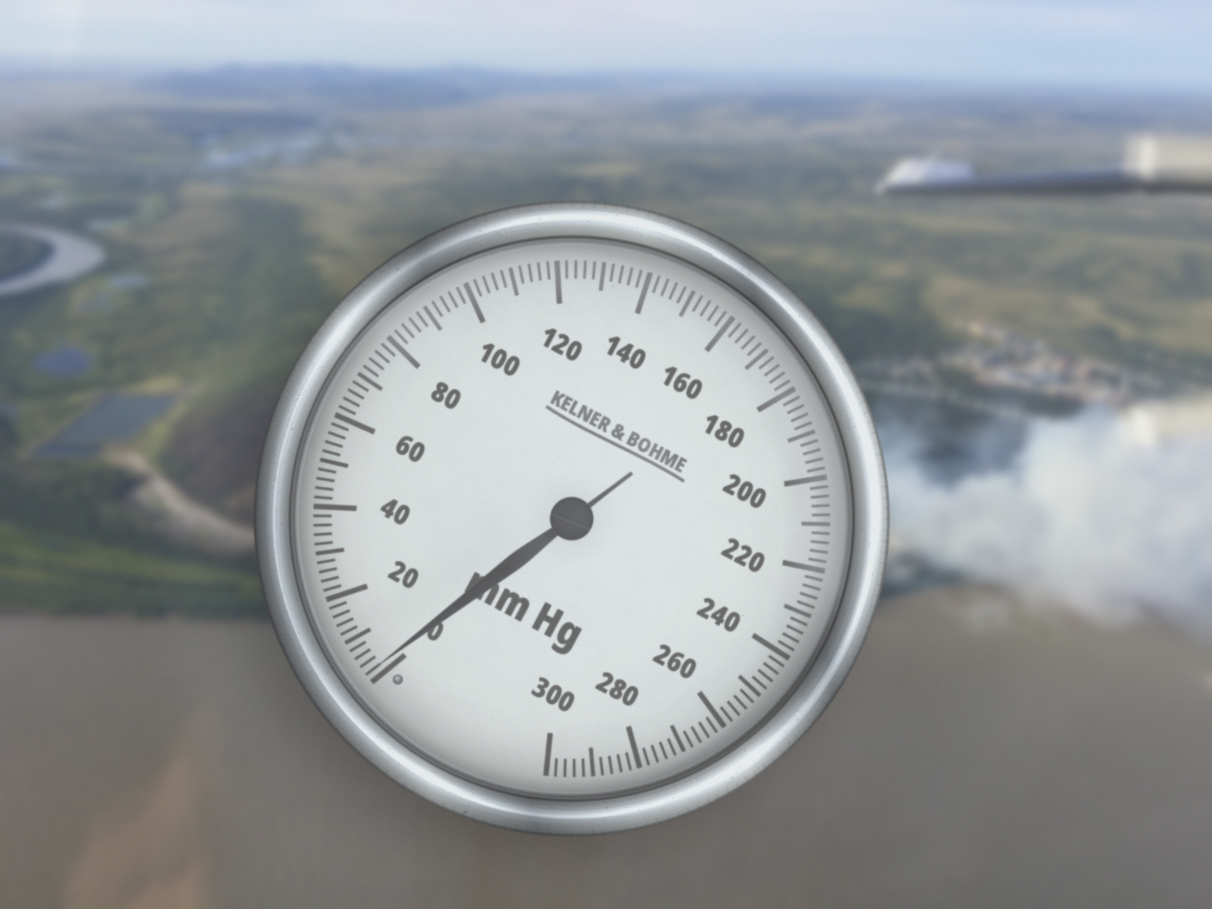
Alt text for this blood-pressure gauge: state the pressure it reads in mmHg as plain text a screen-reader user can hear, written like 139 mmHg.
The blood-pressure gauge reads 2 mmHg
